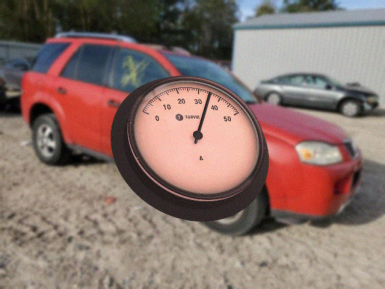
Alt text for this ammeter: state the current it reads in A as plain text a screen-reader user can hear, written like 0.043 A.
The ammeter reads 35 A
